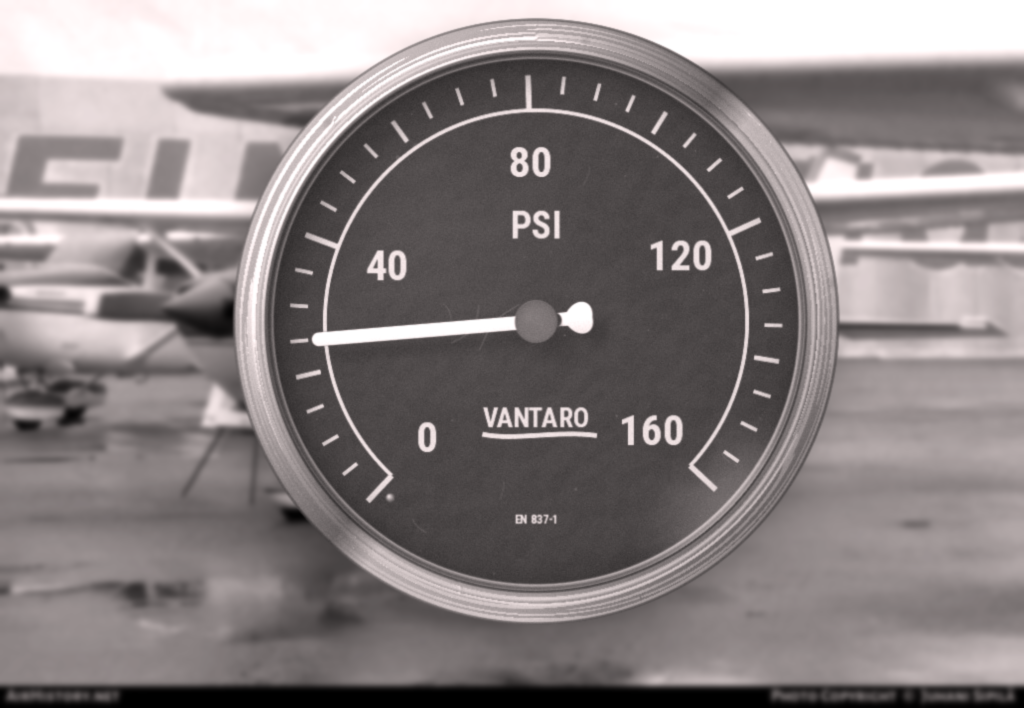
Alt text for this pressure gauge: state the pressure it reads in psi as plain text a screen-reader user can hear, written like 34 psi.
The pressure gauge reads 25 psi
